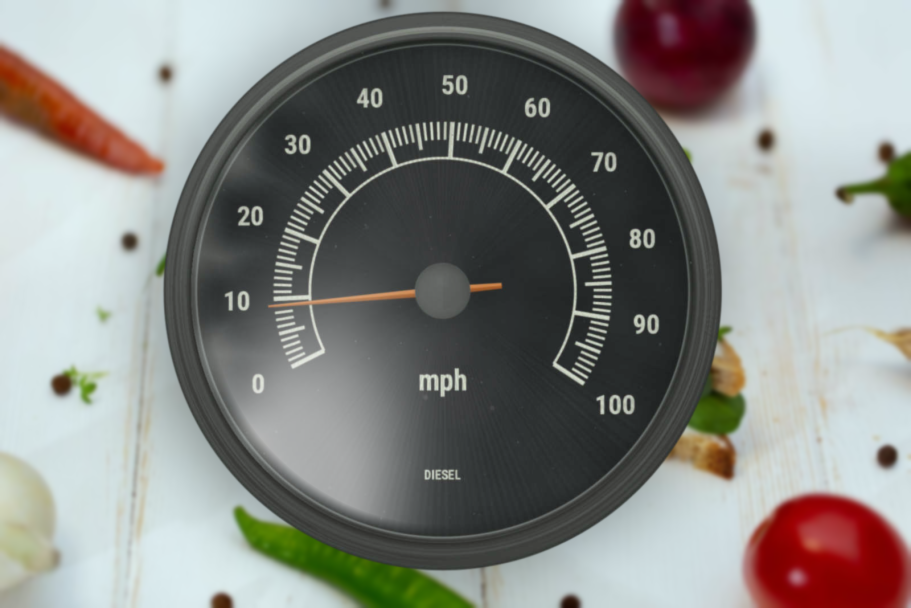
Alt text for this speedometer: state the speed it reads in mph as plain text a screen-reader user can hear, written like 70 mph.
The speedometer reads 9 mph
